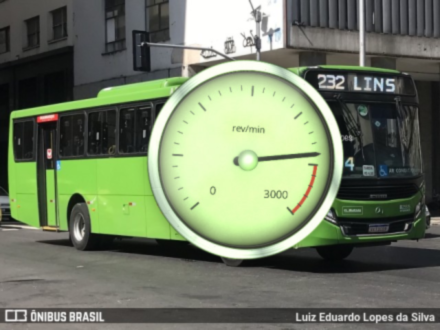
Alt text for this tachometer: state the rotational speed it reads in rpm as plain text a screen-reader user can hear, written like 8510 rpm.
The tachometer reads 2400 rpm
